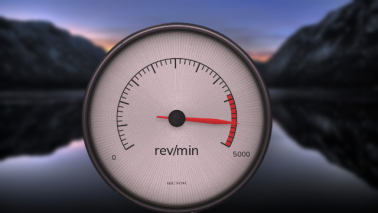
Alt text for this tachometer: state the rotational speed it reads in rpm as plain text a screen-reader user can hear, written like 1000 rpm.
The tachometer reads 4500 rpm
